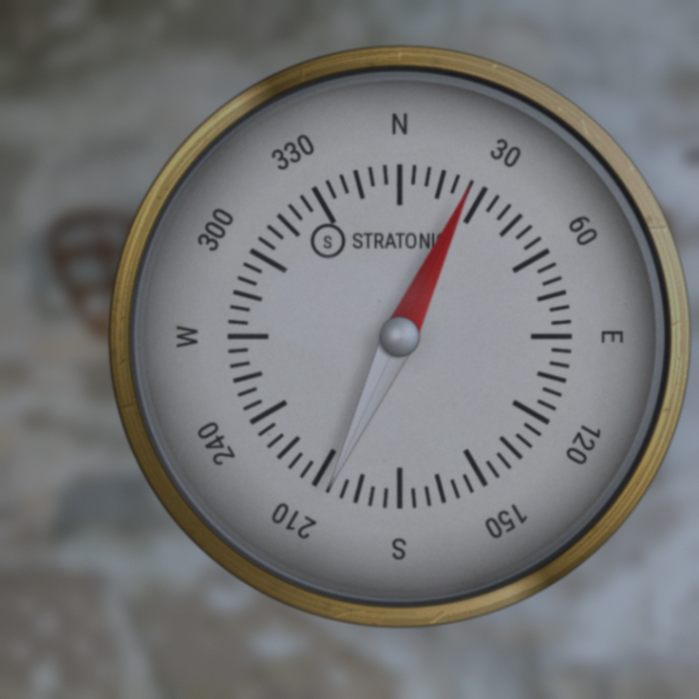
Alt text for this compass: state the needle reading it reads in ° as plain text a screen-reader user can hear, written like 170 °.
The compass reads 25 °
